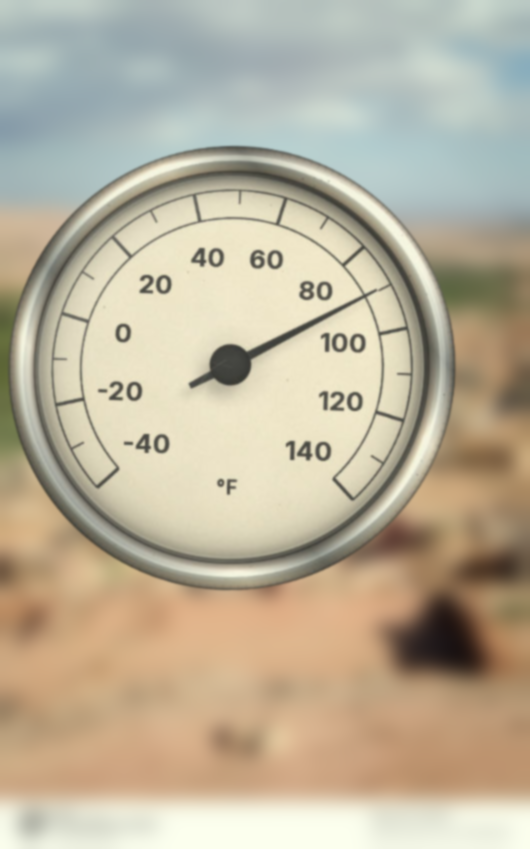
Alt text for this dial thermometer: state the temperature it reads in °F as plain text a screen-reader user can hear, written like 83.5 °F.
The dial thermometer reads 90 °F
